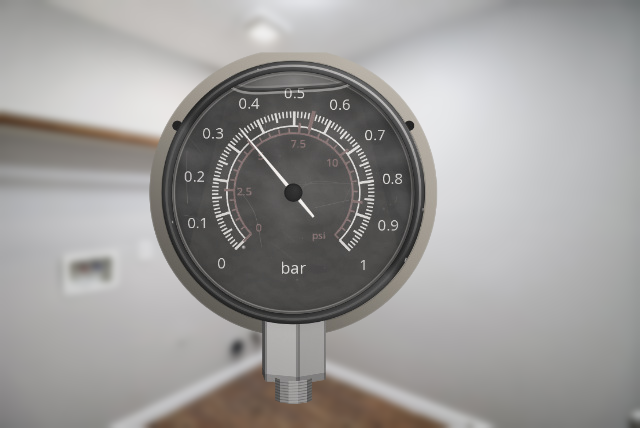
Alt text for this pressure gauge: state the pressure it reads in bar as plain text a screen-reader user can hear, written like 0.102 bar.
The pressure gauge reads 0.35 bar
